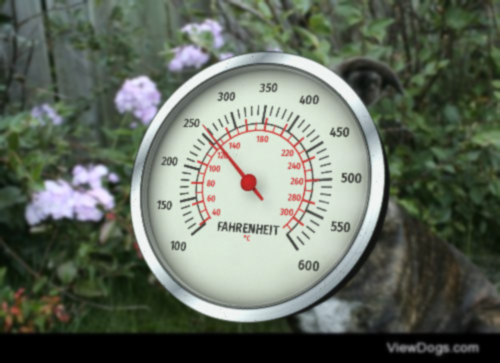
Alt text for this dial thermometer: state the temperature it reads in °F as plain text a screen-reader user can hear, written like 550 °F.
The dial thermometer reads 260 °F
